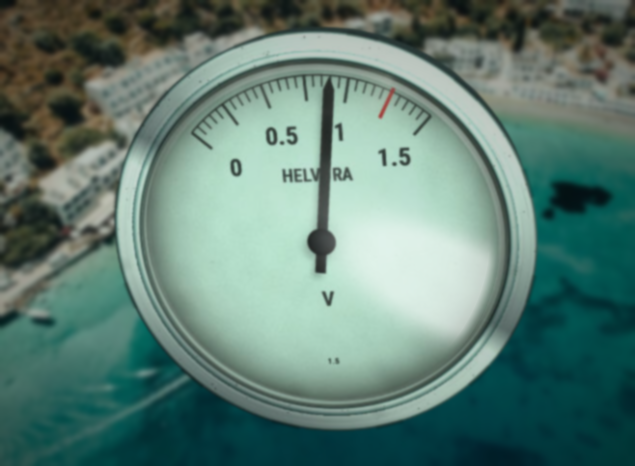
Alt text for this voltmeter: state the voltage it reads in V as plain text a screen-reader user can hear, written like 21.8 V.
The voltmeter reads 0.9 V
